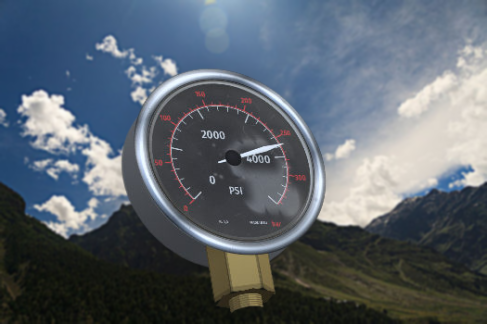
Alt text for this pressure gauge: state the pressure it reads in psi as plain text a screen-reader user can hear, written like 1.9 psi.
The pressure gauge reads 3800 psi
